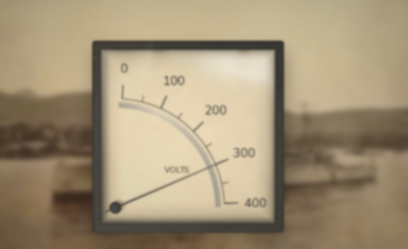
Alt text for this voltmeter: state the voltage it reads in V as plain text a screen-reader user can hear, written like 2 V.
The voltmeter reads 300 V
